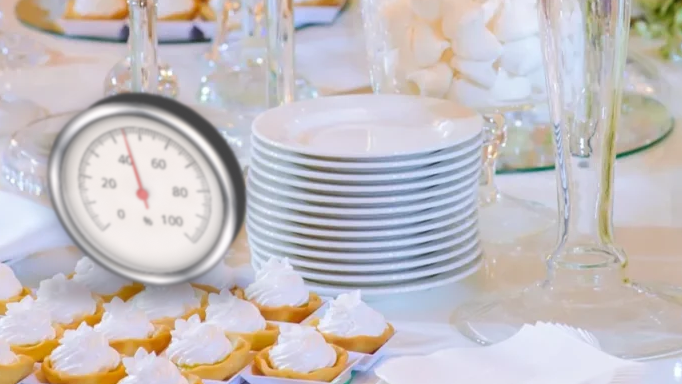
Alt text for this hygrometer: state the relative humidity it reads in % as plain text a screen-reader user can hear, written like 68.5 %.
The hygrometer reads 45 %
